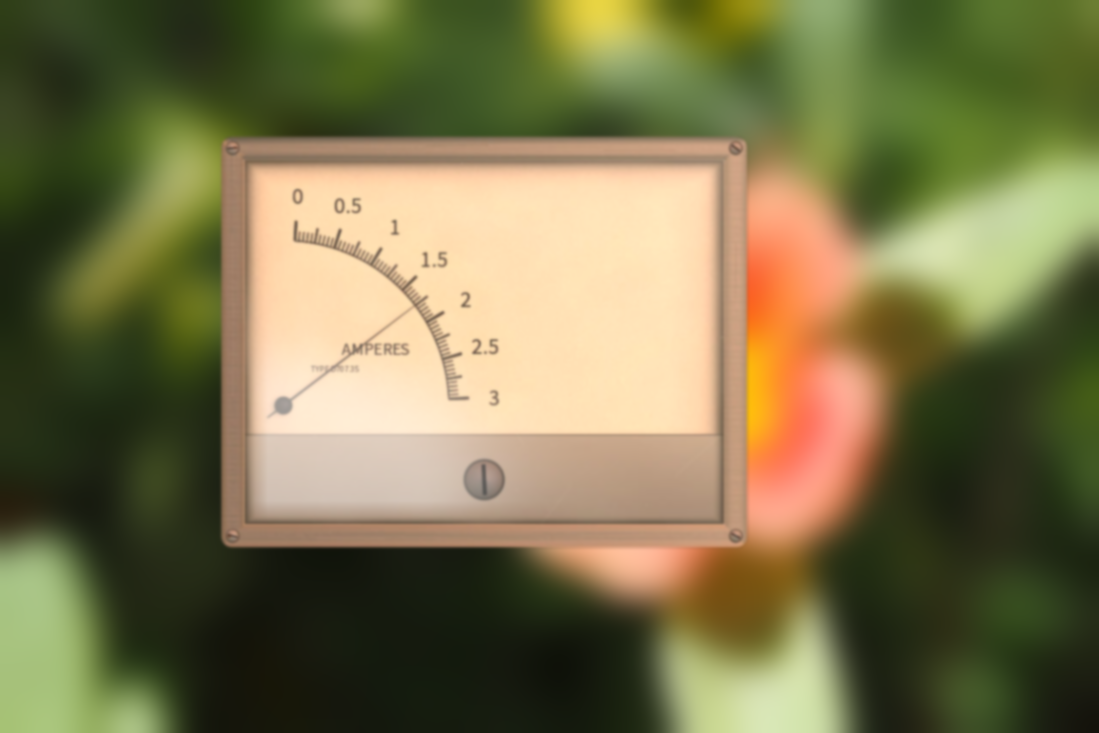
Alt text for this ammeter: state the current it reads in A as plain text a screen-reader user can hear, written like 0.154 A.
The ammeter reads 1.75 A
